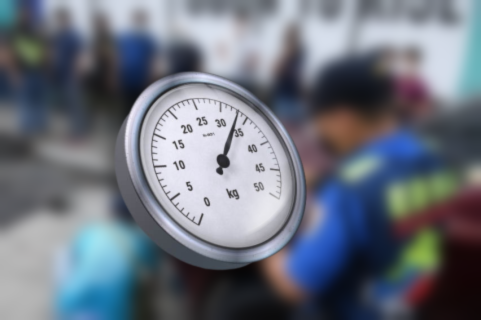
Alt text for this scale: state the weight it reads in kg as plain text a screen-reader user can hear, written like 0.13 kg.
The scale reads 33 kg
